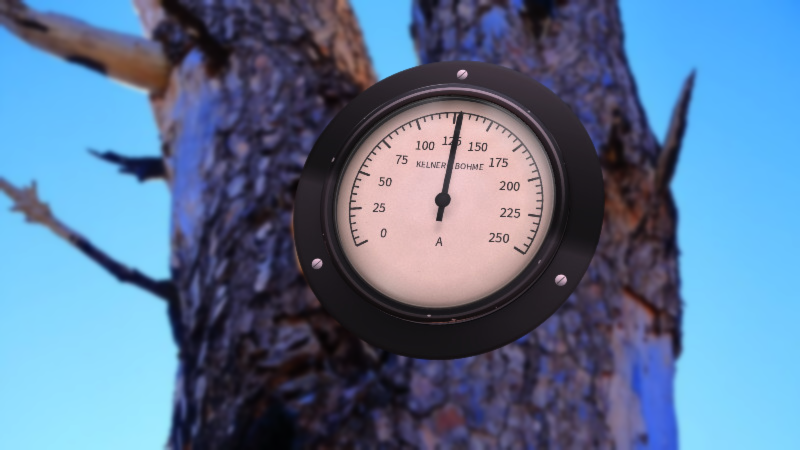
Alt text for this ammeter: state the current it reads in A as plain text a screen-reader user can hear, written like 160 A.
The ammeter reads 130 A
